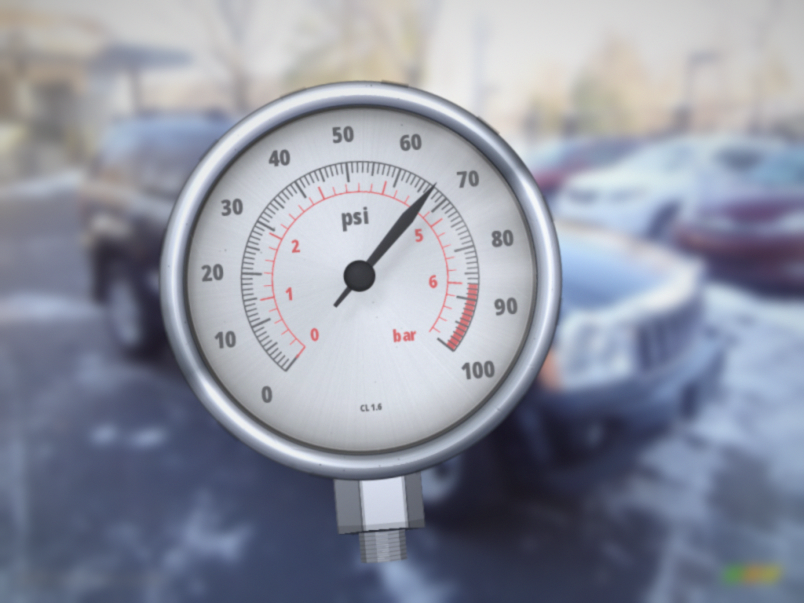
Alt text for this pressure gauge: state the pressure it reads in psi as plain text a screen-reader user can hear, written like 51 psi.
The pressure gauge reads 67 psi
